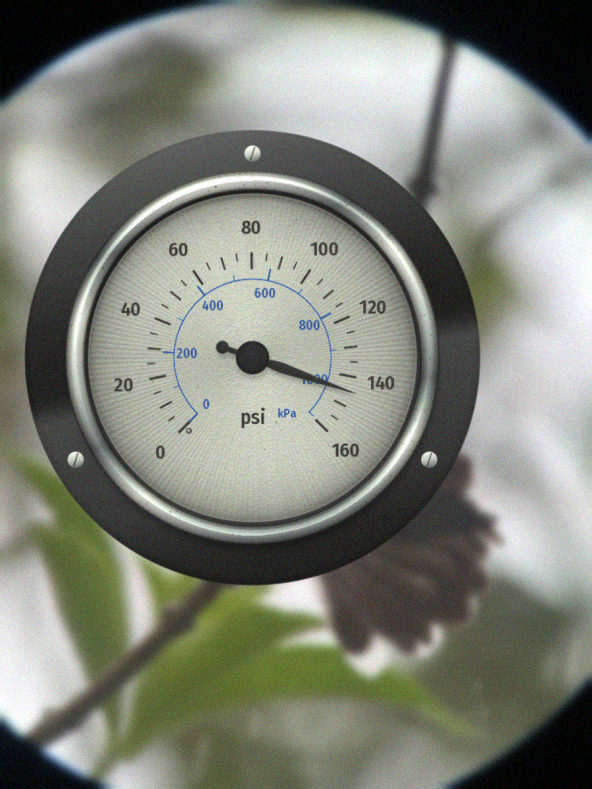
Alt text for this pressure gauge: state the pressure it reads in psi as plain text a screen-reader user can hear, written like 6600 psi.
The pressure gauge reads 145 psi
